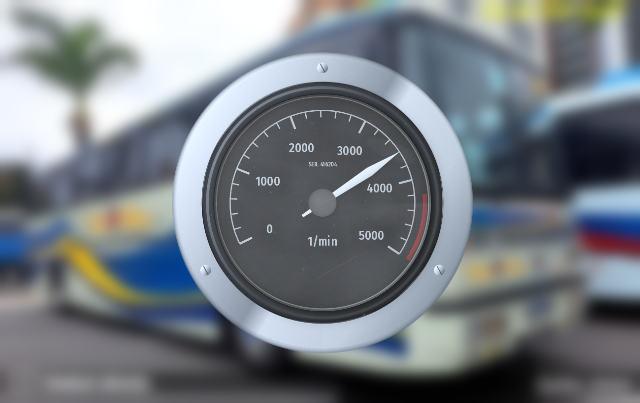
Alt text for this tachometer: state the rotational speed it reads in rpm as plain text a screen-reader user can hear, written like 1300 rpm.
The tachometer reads 3600 rpm
